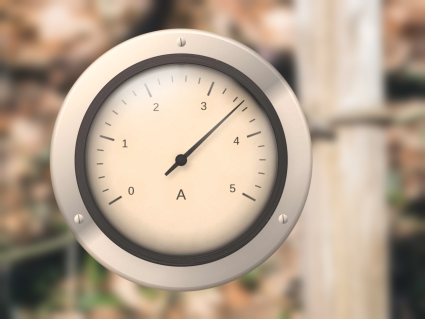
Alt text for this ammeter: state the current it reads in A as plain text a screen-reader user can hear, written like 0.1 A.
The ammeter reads 3.5 A
